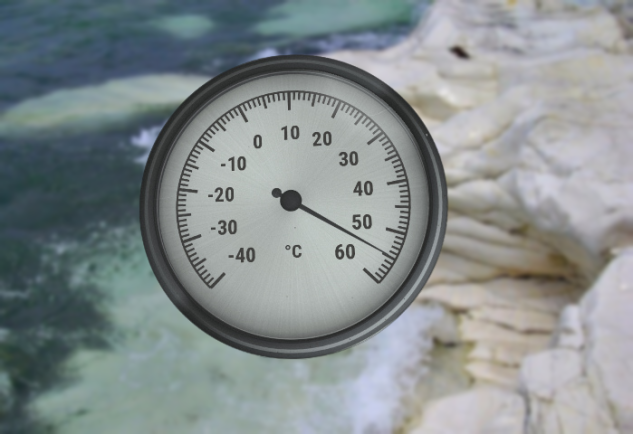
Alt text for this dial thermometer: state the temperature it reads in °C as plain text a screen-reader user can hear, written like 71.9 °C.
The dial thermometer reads 55 °C
